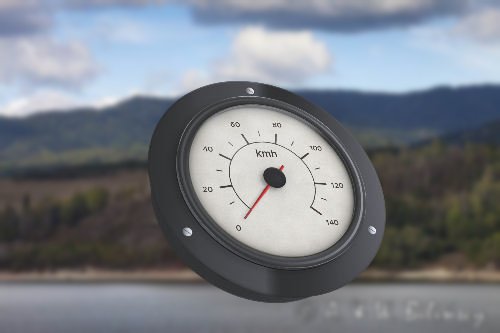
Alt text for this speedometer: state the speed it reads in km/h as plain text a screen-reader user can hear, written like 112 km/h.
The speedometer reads 0 km/h
